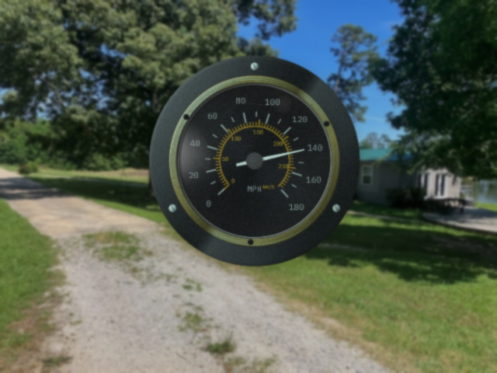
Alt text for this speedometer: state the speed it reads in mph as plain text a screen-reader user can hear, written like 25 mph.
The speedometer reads 140 mph
